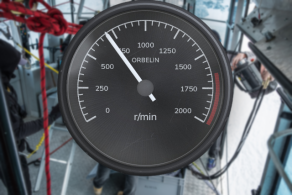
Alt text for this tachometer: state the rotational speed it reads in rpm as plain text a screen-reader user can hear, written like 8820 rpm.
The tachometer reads 700 rpm
